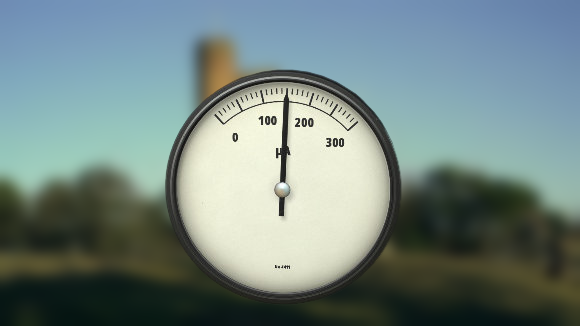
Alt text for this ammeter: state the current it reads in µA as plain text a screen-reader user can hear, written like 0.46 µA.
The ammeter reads 150 µA
